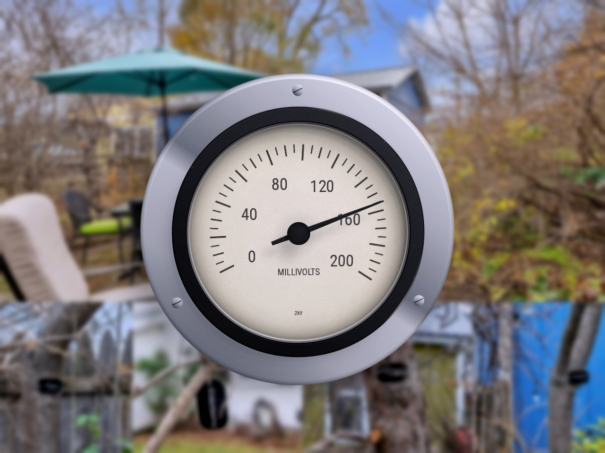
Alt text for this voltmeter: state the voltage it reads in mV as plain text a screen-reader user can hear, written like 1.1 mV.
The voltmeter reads 155 mV
